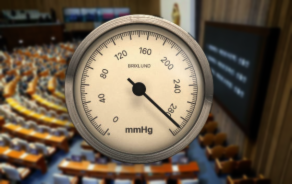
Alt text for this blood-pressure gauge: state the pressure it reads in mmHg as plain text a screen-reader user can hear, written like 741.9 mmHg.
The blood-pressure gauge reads 290 mmHg
